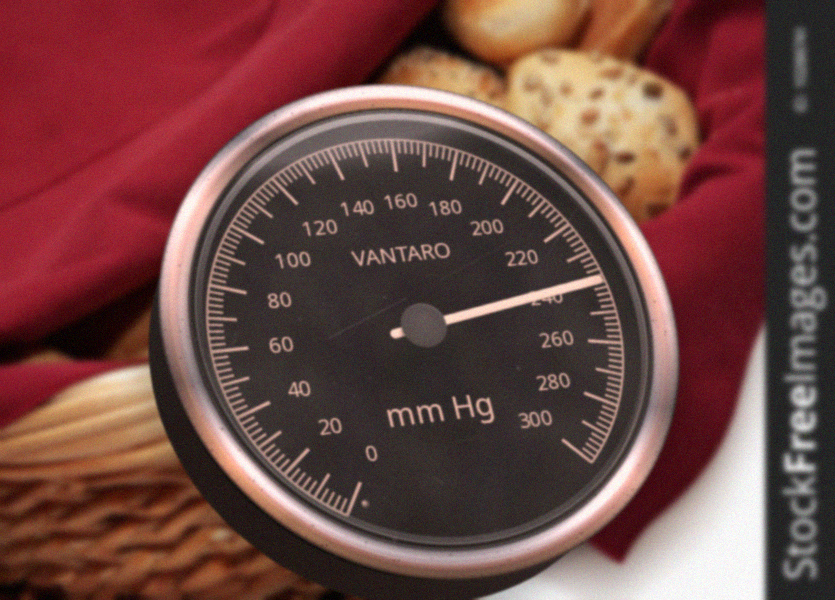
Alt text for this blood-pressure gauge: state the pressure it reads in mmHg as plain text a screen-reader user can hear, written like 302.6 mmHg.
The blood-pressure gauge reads 240 mmHg
